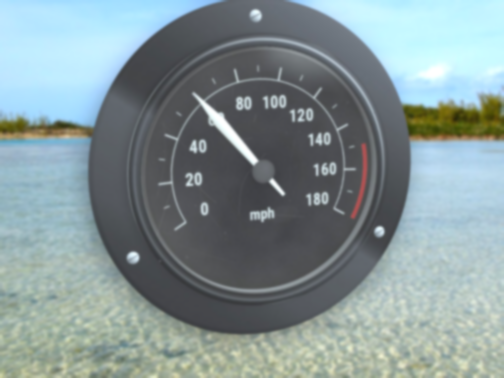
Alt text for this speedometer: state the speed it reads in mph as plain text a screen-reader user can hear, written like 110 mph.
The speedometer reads 60 mph
